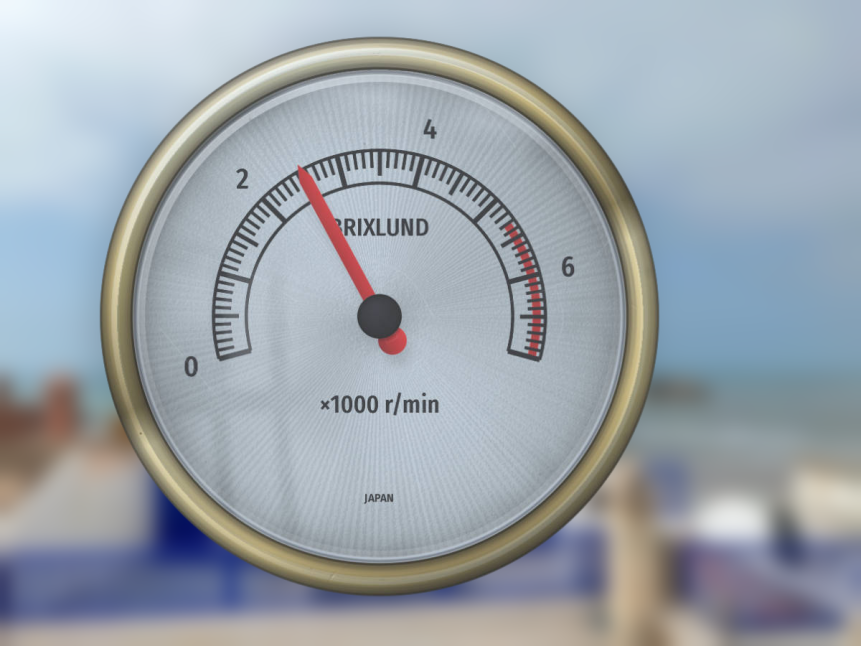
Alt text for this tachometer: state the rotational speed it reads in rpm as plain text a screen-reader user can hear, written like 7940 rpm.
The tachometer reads 2550 rpm
